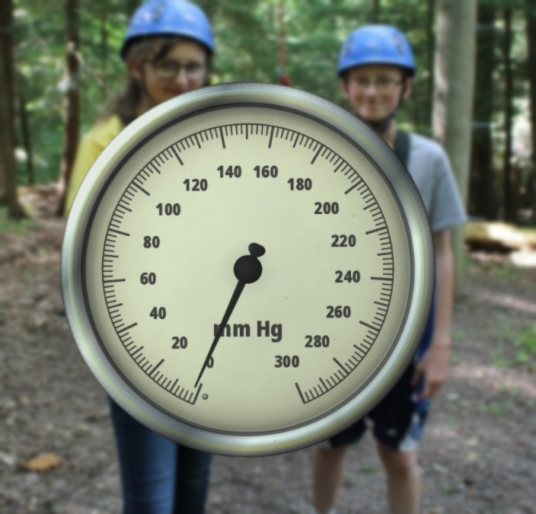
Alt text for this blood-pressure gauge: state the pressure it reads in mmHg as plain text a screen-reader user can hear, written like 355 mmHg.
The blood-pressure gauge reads 2 mmHg
